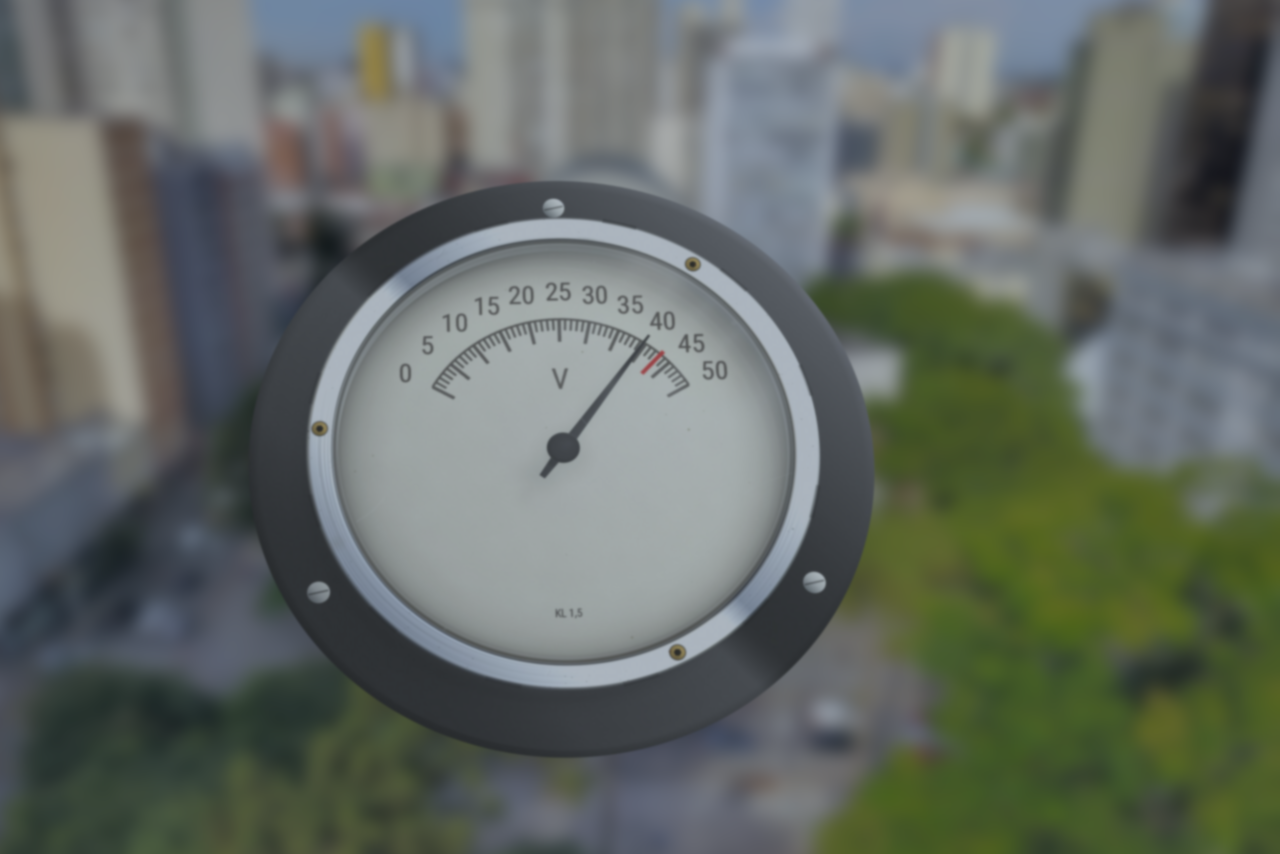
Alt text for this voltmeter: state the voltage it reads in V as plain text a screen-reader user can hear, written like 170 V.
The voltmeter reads 40 V
